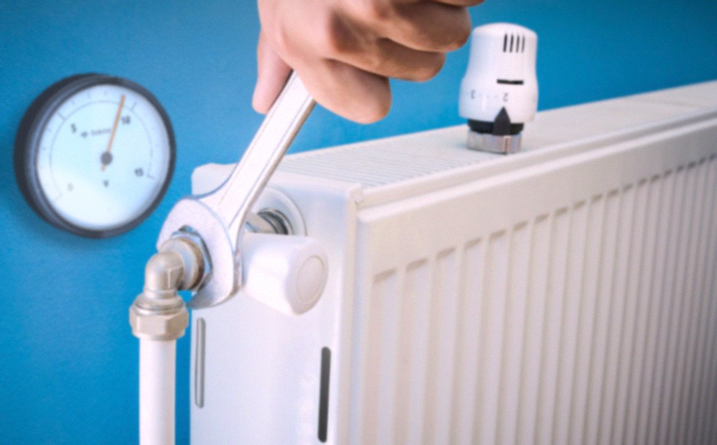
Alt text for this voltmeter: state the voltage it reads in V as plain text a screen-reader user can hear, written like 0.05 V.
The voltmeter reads 9 V
